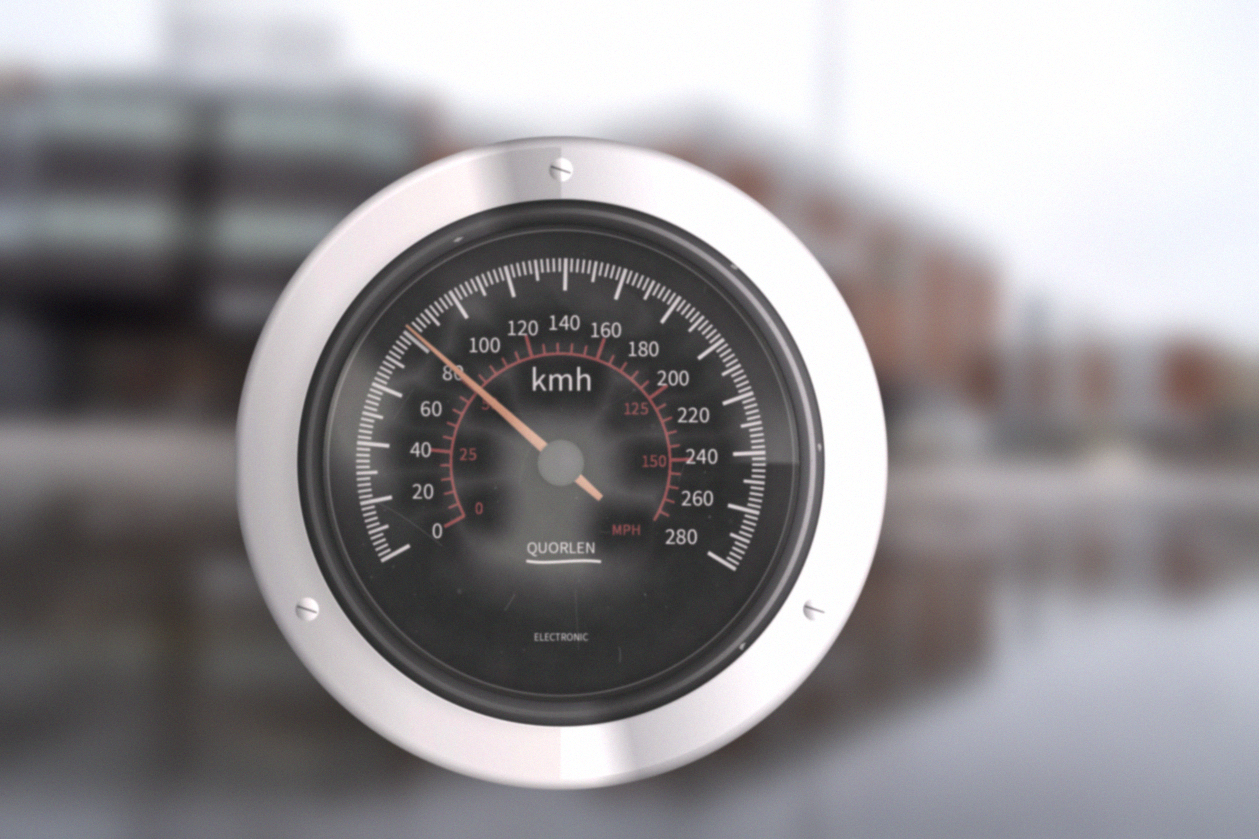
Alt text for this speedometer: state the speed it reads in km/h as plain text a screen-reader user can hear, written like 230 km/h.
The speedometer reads 82 km/h
